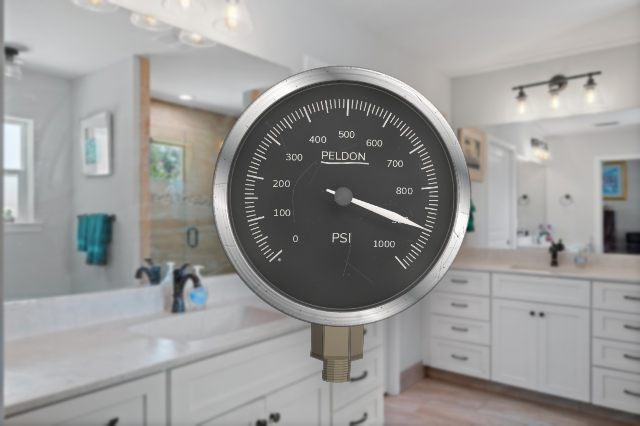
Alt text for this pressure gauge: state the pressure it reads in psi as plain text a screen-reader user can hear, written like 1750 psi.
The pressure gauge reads 900 psi
